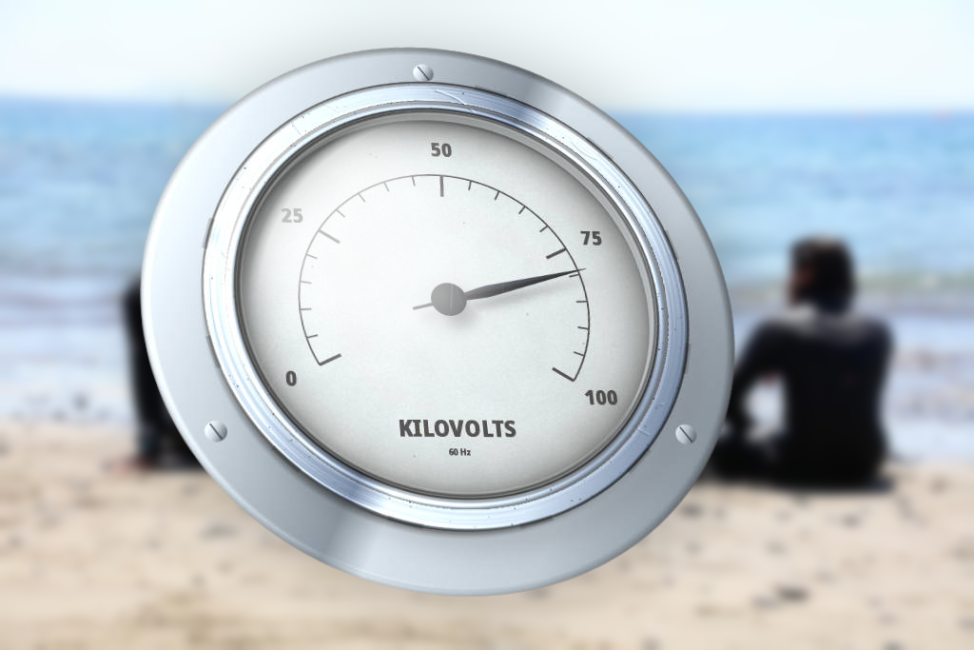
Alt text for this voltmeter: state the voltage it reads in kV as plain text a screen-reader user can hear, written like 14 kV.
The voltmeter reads 80 kV
